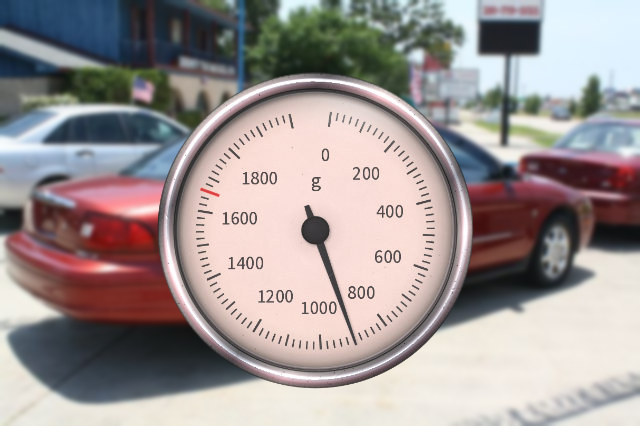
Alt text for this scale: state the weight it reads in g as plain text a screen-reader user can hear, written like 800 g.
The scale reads 900 g
